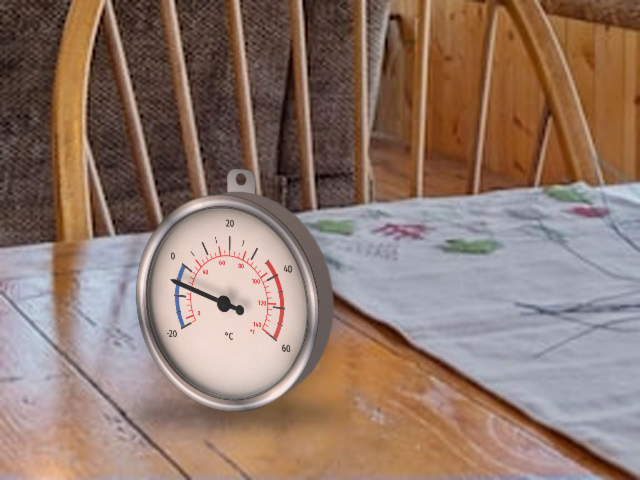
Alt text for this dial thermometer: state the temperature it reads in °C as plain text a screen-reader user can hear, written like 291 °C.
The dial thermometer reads -5 °C
